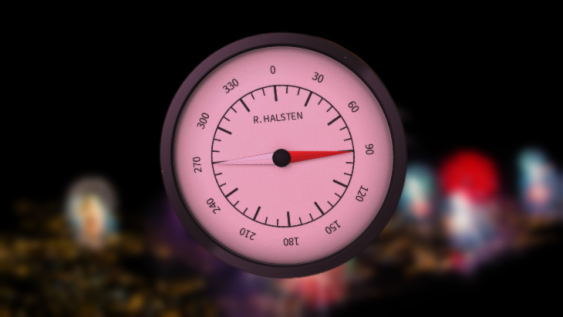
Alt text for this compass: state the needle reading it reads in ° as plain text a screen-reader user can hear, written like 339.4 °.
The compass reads 90 °
